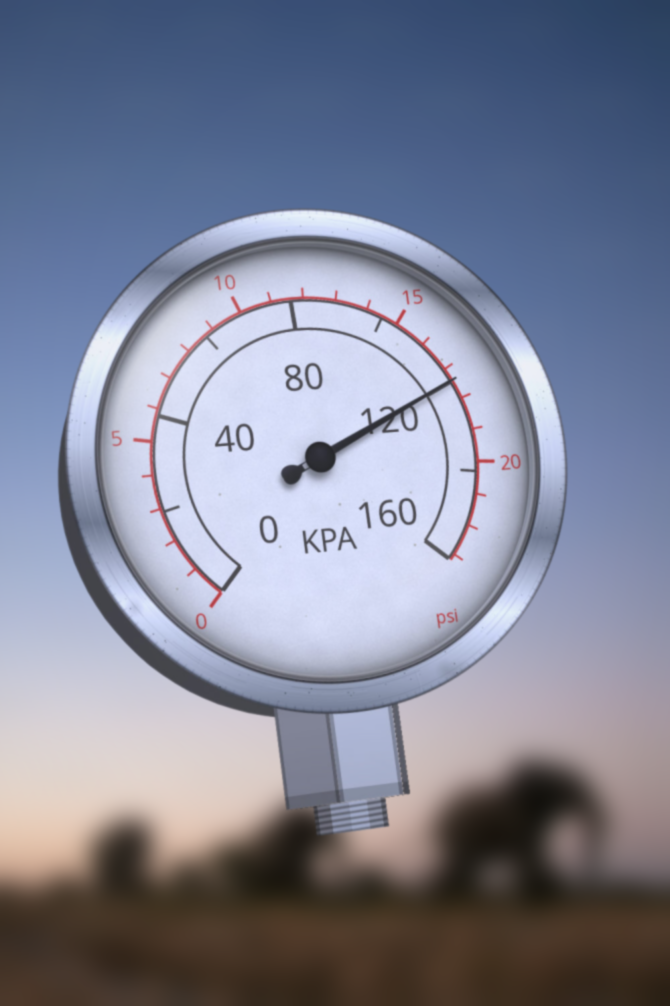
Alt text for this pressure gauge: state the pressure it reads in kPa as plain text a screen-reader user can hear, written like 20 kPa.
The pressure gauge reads 120 kPa
